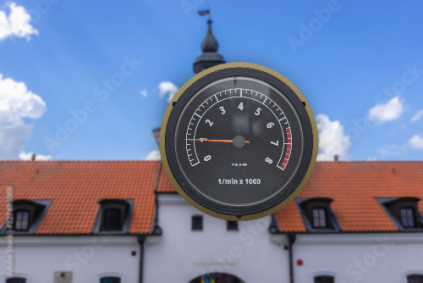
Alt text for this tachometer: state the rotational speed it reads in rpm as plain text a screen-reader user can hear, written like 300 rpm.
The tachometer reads 1000 rpm
